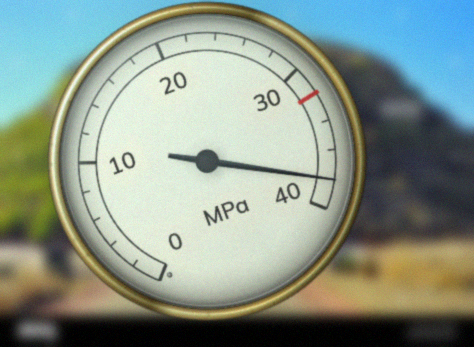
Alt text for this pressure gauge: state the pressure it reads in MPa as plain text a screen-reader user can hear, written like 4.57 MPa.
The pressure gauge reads 38 MPa
